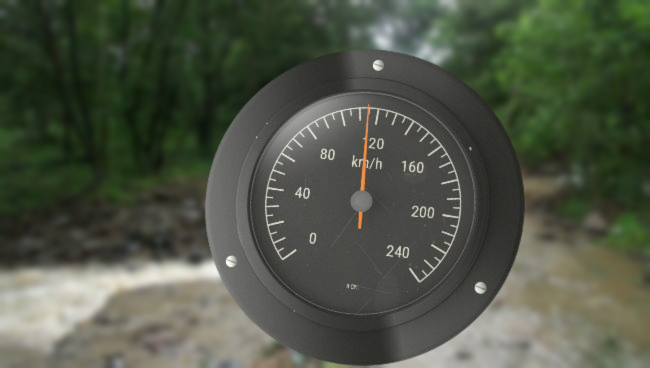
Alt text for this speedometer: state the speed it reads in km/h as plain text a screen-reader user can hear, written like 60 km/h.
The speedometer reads 115 km/h
